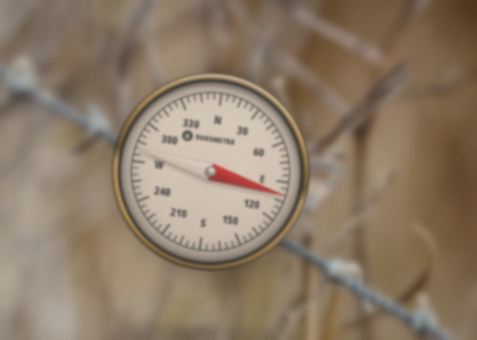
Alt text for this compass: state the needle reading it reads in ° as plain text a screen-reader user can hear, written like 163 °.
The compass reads 100 °
